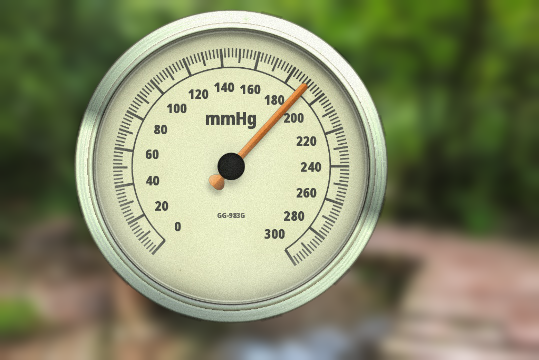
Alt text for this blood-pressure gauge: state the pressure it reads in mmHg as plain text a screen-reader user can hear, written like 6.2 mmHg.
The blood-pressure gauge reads 190 mmHg
